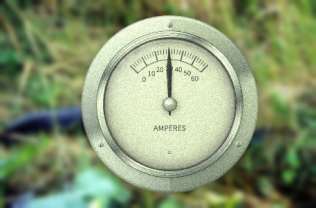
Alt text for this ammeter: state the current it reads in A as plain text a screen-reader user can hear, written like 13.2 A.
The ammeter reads 30 A
